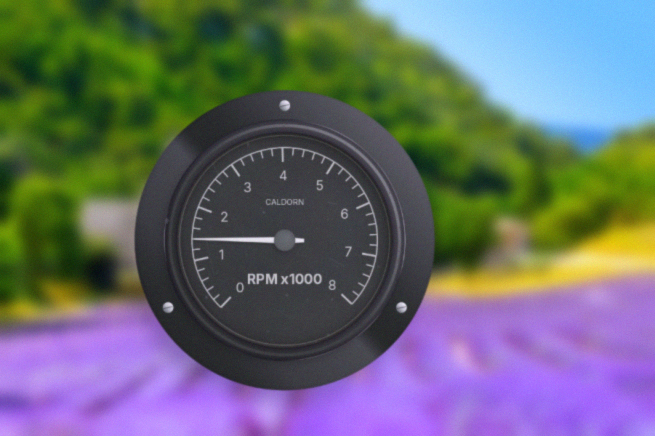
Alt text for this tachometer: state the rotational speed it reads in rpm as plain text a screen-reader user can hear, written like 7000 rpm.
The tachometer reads 1400 rpm
